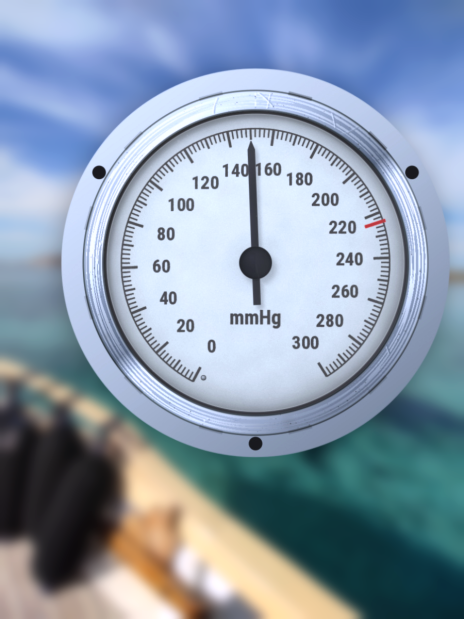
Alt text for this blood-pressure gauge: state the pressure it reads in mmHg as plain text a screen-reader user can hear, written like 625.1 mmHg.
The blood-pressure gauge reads 150 mmHg
